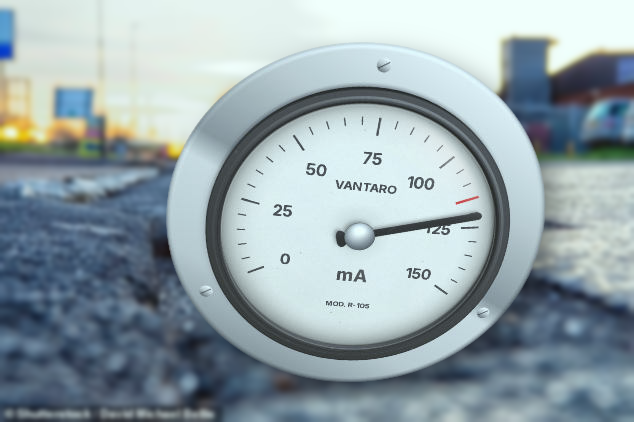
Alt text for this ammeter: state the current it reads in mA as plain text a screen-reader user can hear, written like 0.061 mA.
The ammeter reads 120 mA
